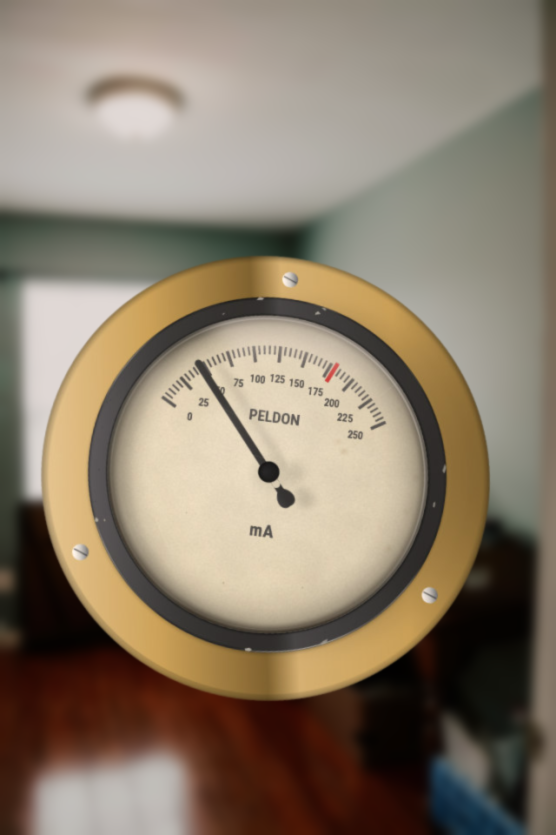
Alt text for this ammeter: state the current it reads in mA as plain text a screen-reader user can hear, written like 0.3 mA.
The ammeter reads 45 mA
